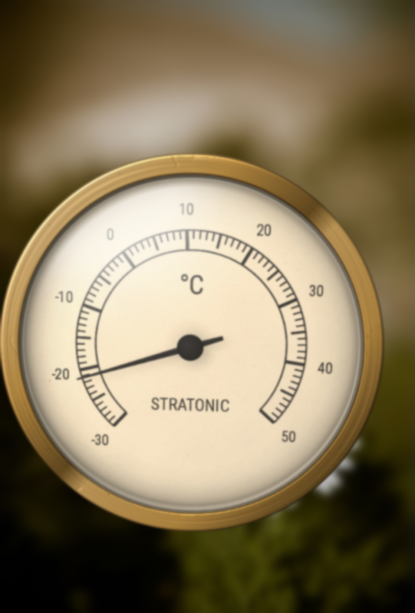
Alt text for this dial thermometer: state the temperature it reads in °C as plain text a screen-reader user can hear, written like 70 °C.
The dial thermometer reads -21 °C
